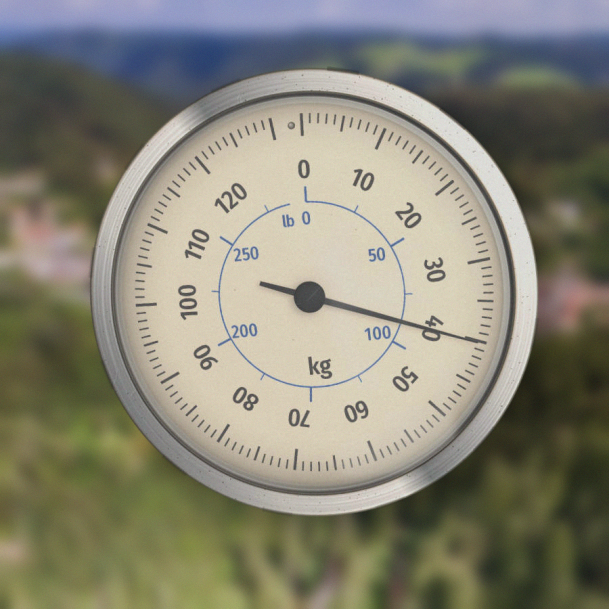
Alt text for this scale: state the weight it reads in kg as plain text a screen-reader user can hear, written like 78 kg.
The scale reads 40 kg
